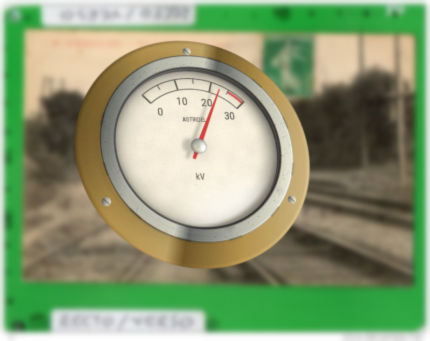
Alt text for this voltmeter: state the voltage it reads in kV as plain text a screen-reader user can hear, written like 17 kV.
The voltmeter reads 22.5 kV
